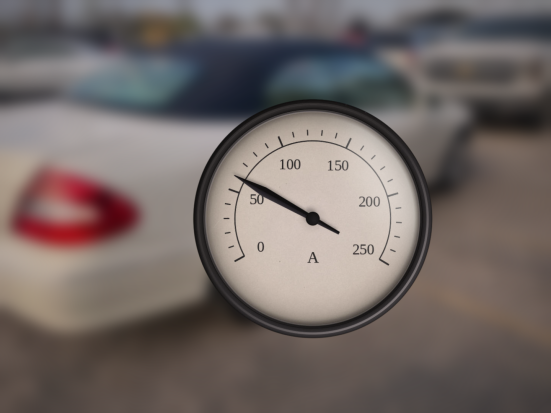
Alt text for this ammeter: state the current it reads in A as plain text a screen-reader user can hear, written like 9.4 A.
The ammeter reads 60 A
